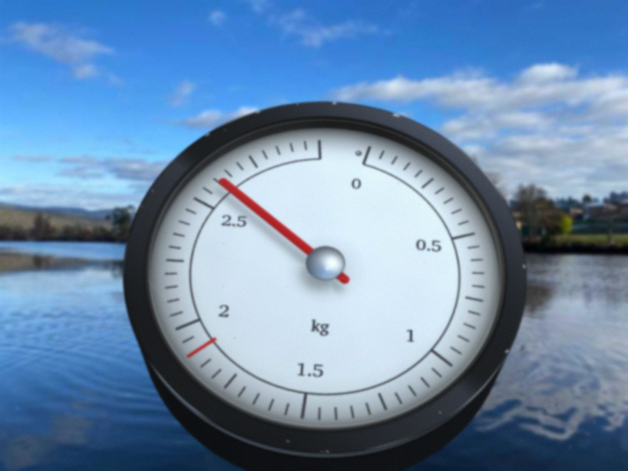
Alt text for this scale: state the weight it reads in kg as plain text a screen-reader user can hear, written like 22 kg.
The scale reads 2.6 kg
